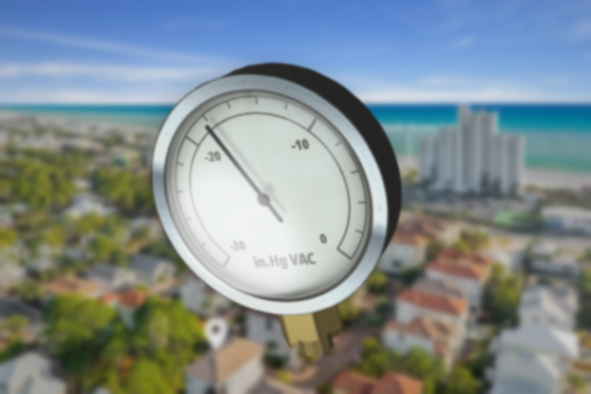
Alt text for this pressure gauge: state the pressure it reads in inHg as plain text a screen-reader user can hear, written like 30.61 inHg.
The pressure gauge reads -18 inHg
